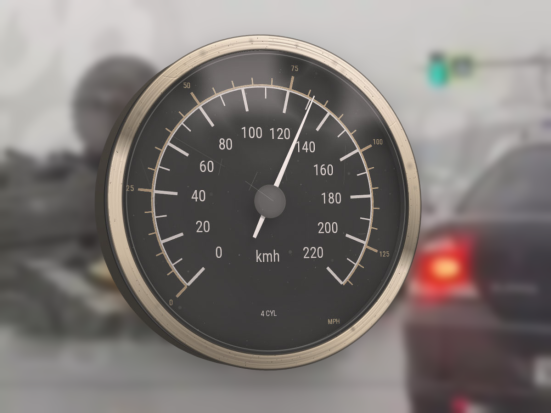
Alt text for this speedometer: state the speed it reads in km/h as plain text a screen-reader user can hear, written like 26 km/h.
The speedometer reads 130 km/h
